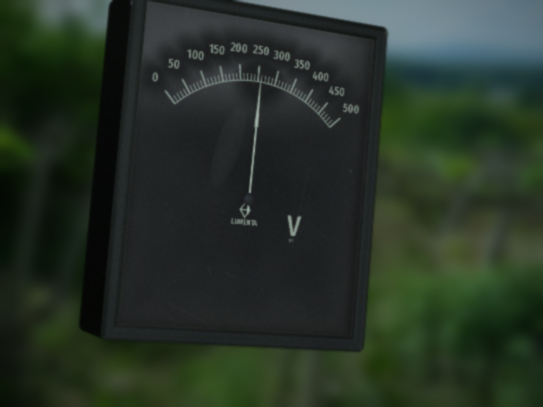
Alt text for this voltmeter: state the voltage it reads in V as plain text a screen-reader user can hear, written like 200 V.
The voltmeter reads 250 V
